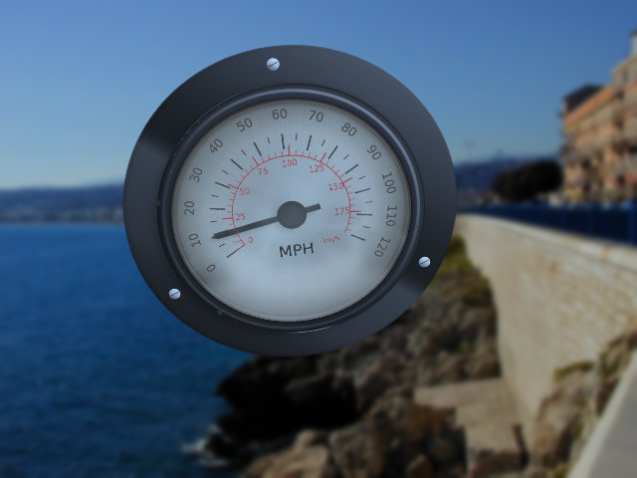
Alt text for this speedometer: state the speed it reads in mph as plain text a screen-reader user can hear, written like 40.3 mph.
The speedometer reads 10 mph
